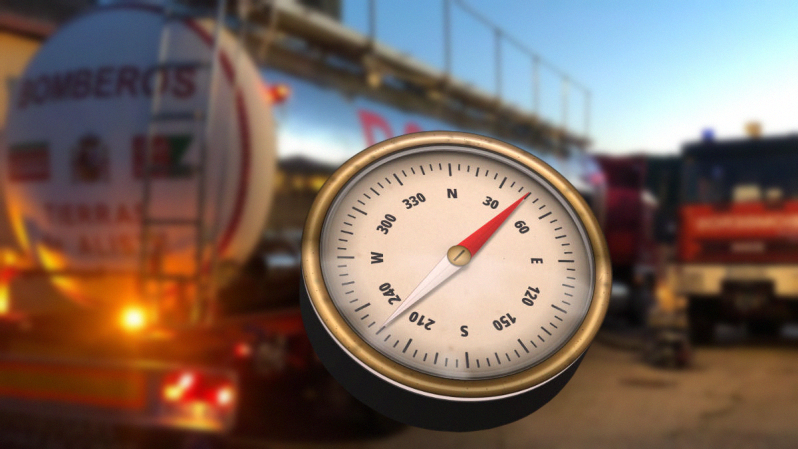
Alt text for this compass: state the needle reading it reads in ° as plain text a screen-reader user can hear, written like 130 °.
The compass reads 45 °
